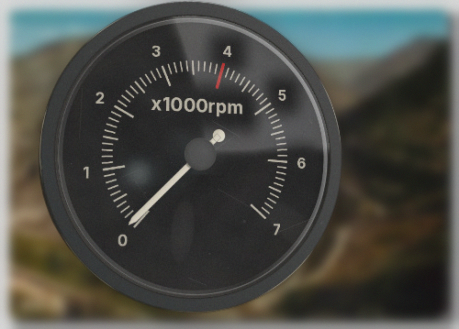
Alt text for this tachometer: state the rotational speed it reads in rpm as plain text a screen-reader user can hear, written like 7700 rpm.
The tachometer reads 100 rpm
